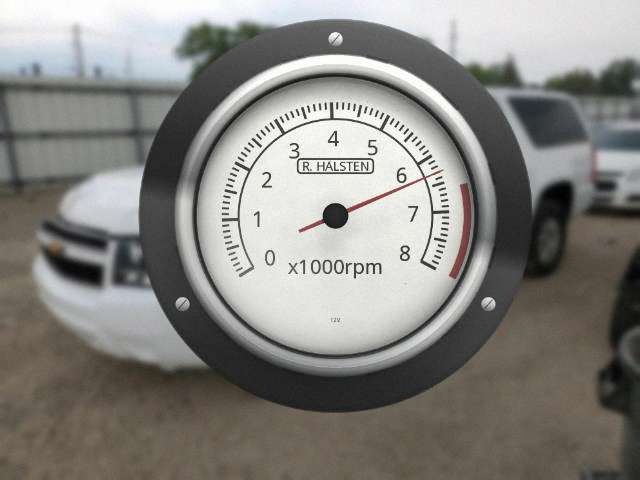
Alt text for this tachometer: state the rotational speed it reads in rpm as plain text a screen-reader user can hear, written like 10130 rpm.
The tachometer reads 6300 rpm
